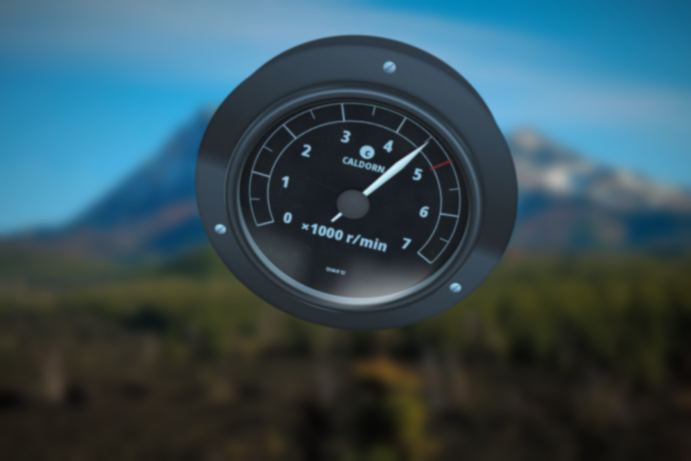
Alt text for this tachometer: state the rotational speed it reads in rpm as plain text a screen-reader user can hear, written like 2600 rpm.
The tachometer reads 4500 rpm
